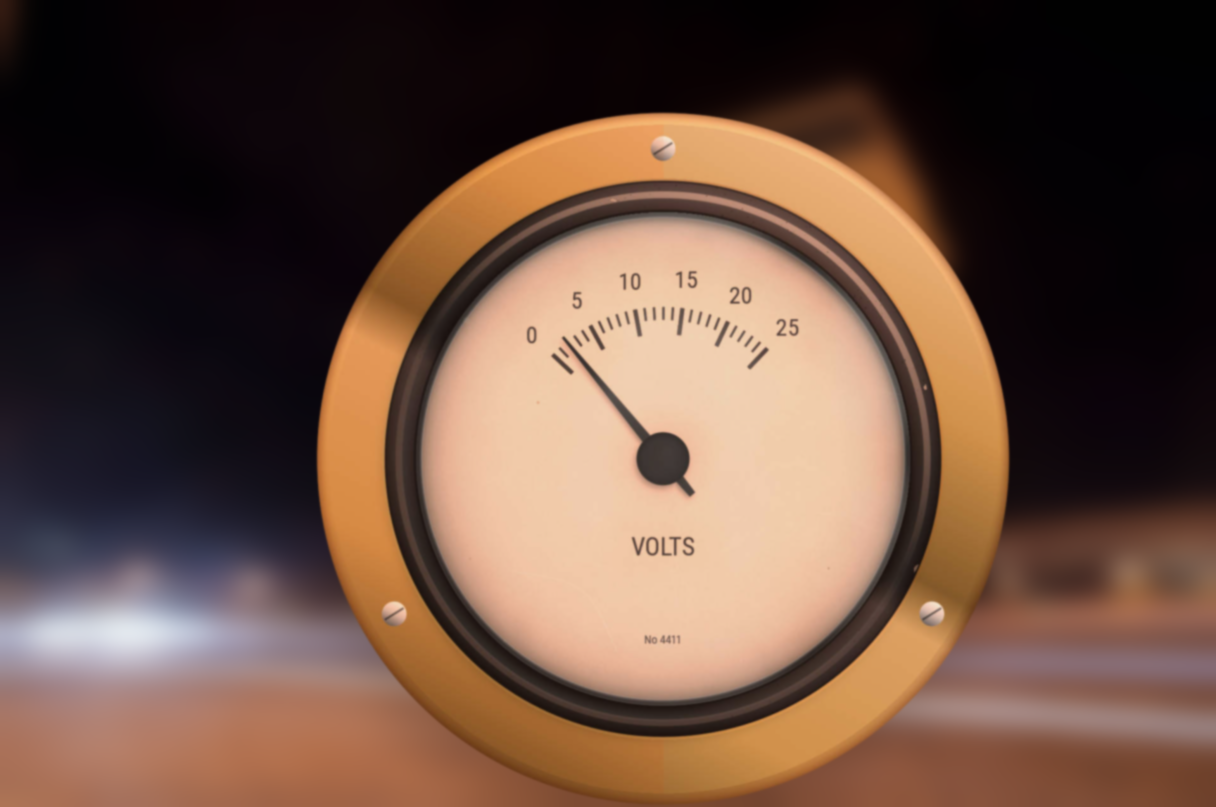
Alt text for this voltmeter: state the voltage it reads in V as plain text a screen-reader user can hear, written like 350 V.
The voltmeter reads 2 V
